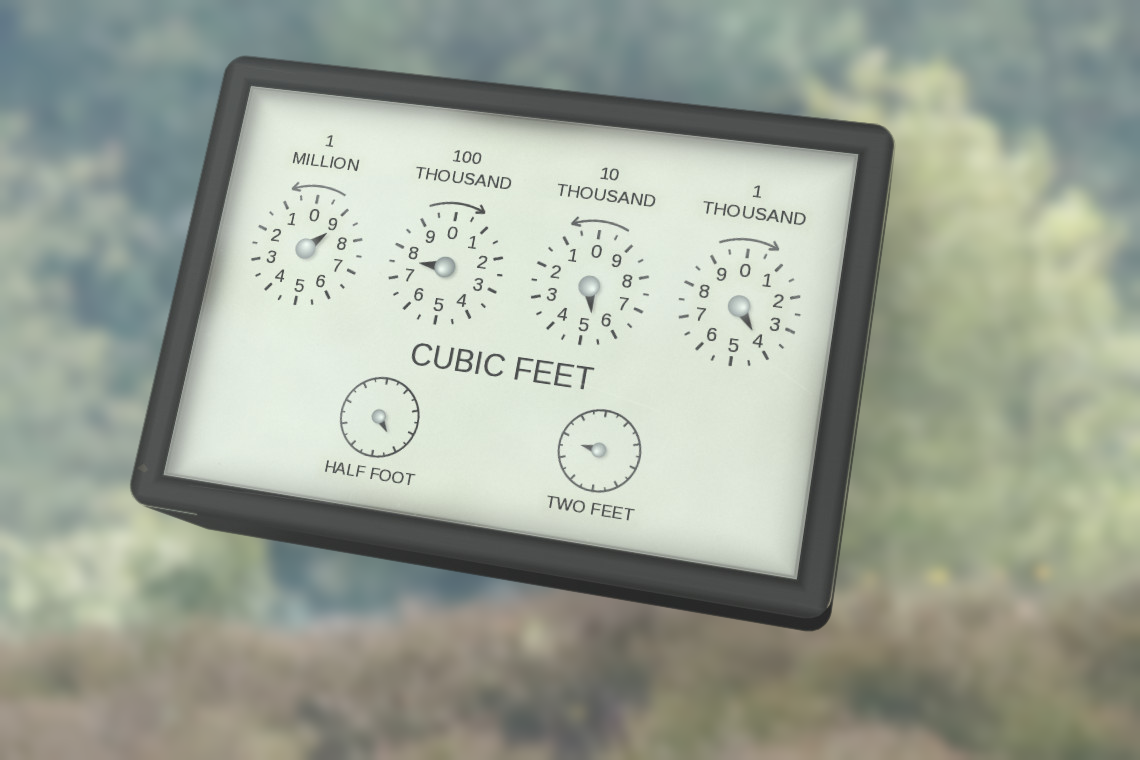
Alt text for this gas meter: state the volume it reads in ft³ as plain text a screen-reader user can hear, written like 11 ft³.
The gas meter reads 875400 ft³
